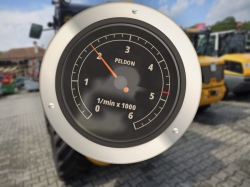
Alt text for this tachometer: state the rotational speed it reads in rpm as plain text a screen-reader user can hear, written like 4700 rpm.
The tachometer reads 2000 rpm
